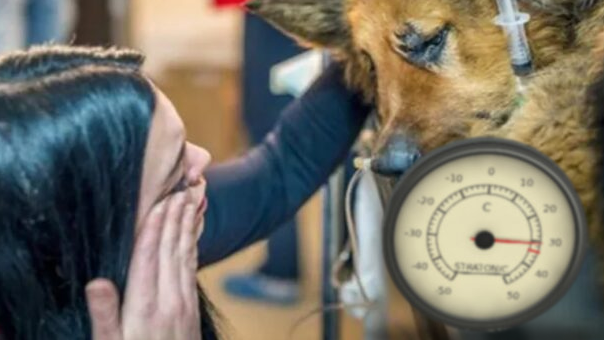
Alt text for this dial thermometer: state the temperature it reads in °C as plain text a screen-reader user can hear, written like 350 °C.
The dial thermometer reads 30 °C
